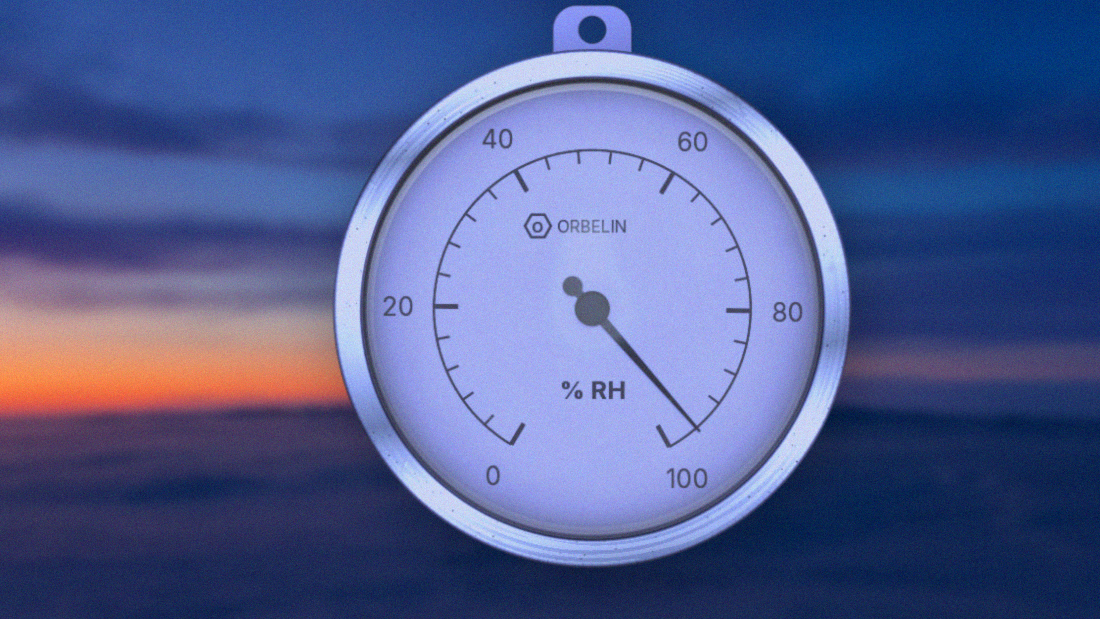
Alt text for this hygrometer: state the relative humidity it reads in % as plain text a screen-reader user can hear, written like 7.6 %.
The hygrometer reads 96 %
